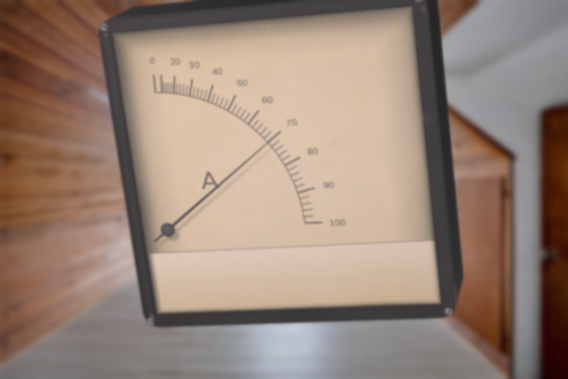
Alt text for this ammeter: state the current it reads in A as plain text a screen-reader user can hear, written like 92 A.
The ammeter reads 70 A
